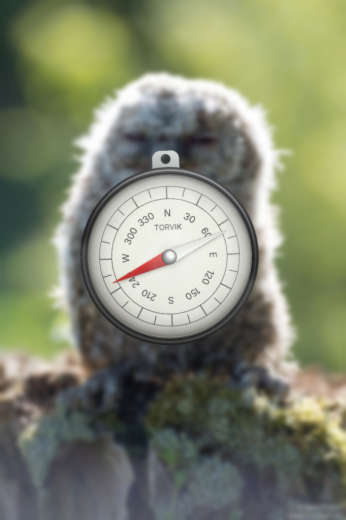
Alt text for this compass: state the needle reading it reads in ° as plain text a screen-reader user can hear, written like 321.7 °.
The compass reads 247.5 °
